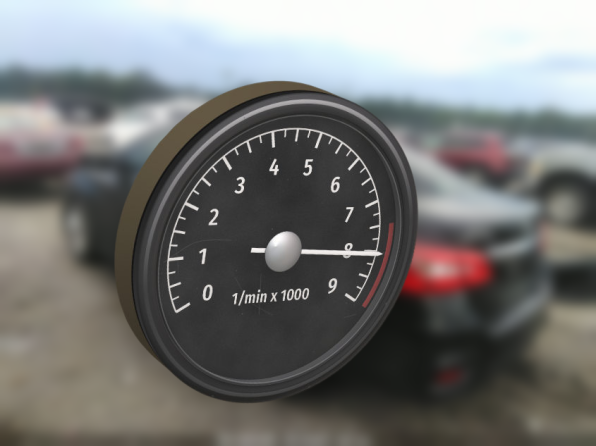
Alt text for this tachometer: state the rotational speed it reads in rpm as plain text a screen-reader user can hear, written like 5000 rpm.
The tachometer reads 8000 rpm
